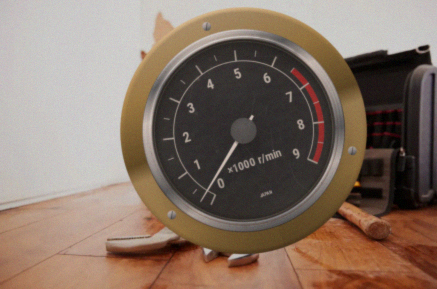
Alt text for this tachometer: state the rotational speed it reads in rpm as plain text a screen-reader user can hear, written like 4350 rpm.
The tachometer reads 250 rpm
